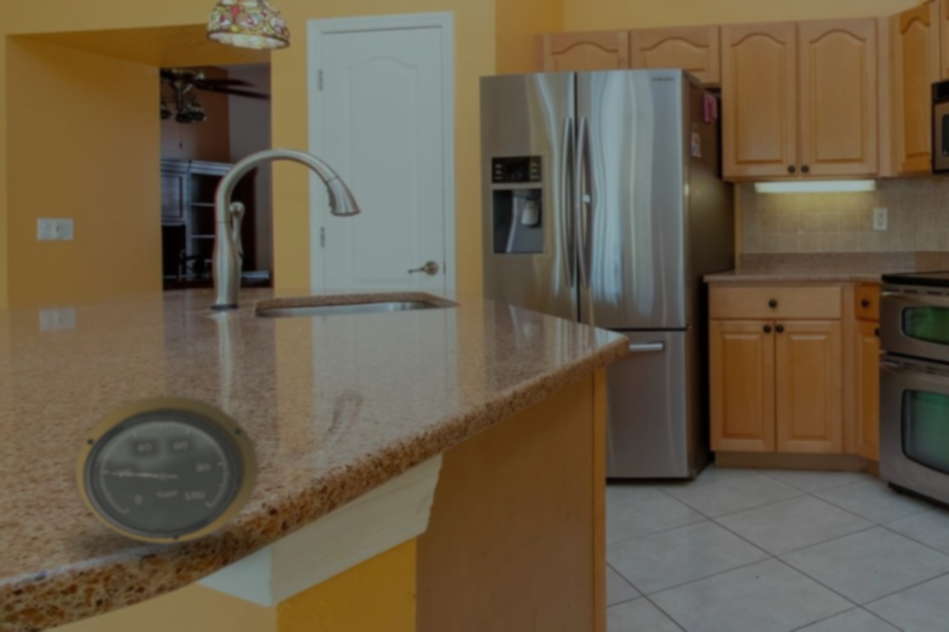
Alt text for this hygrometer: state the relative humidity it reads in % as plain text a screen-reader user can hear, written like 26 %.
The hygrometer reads 20 %
